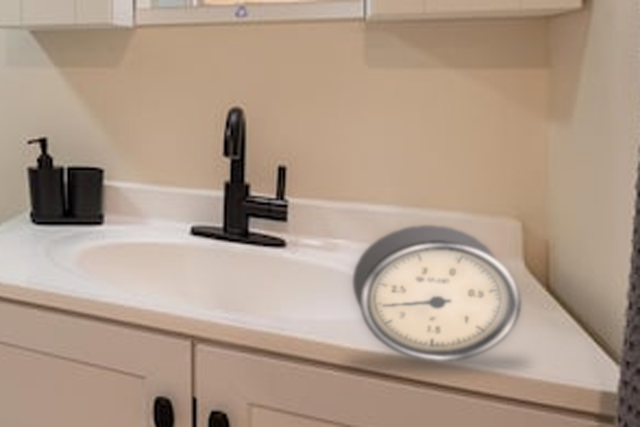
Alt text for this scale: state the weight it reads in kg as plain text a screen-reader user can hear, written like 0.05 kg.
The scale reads 2.25 kg
